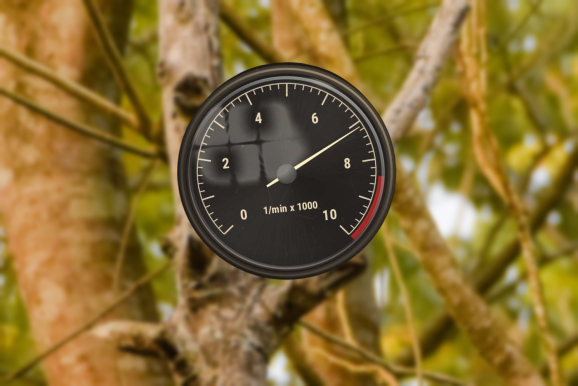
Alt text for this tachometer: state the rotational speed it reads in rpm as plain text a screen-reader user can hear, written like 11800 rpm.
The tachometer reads 7100 rpm
